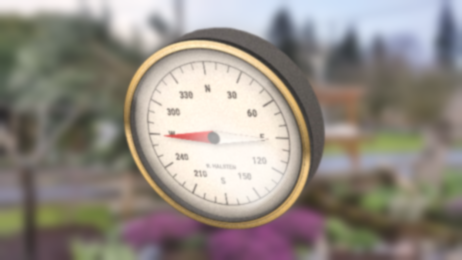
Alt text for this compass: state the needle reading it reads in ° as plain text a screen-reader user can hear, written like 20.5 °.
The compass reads 270 °
